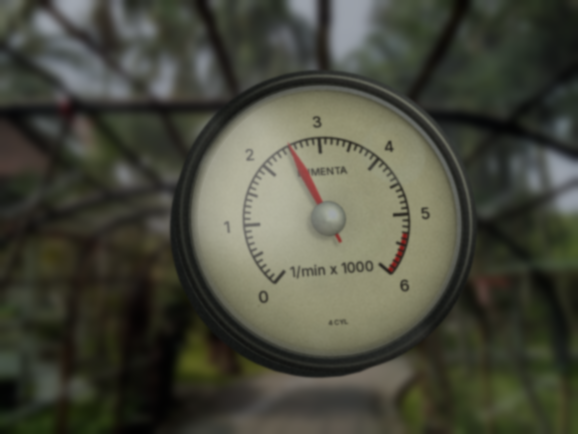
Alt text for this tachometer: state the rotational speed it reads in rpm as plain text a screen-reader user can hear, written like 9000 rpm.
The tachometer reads 2500 rpm
